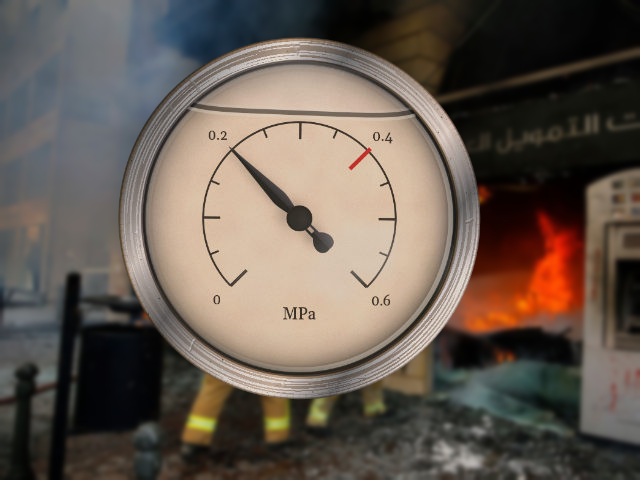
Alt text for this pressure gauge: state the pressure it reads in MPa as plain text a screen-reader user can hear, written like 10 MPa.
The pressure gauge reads 0.2 MPa
